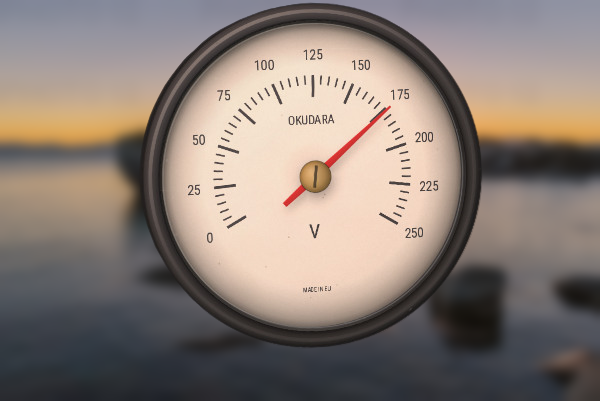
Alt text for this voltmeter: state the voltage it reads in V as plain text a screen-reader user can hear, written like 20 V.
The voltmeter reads 175 V
